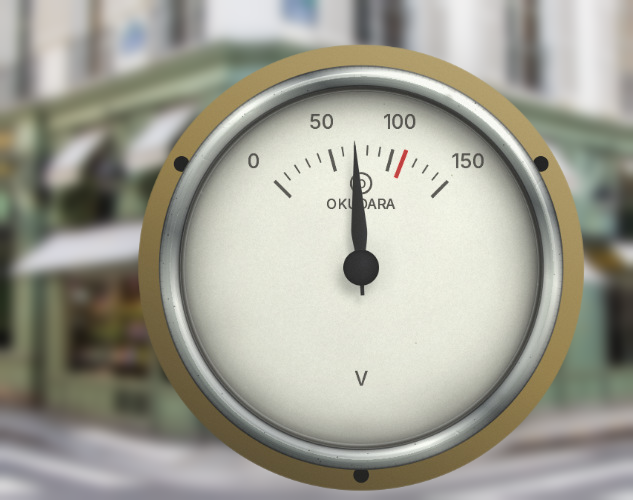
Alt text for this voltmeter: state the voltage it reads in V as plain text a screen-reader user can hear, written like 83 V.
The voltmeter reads 70 V
